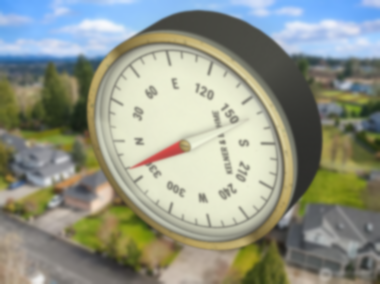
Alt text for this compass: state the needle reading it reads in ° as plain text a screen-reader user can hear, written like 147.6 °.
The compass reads 340 °
